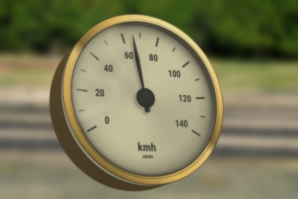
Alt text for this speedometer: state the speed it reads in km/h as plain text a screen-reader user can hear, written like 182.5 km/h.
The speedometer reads 65 km/h
